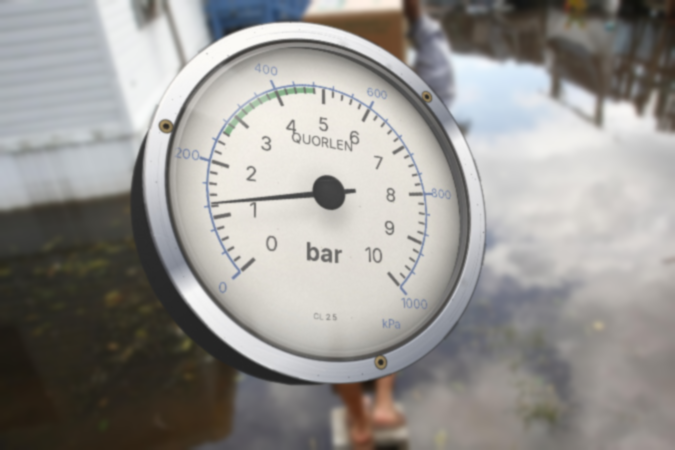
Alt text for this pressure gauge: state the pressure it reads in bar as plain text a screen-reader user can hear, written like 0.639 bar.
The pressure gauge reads 1.2 bar
